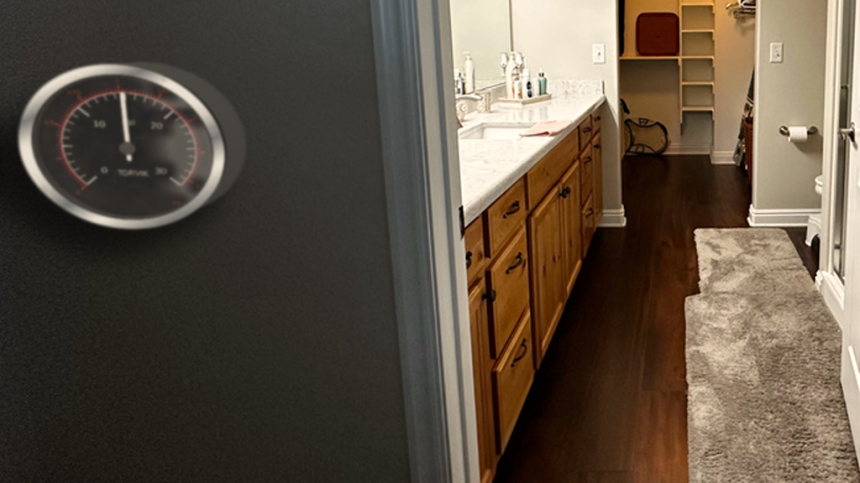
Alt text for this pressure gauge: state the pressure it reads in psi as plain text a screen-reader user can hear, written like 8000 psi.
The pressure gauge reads 15 psi
